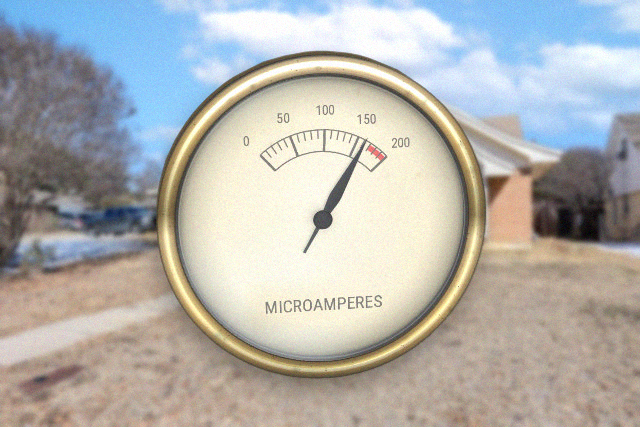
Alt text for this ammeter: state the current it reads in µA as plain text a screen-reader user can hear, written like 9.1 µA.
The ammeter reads 160 µA
